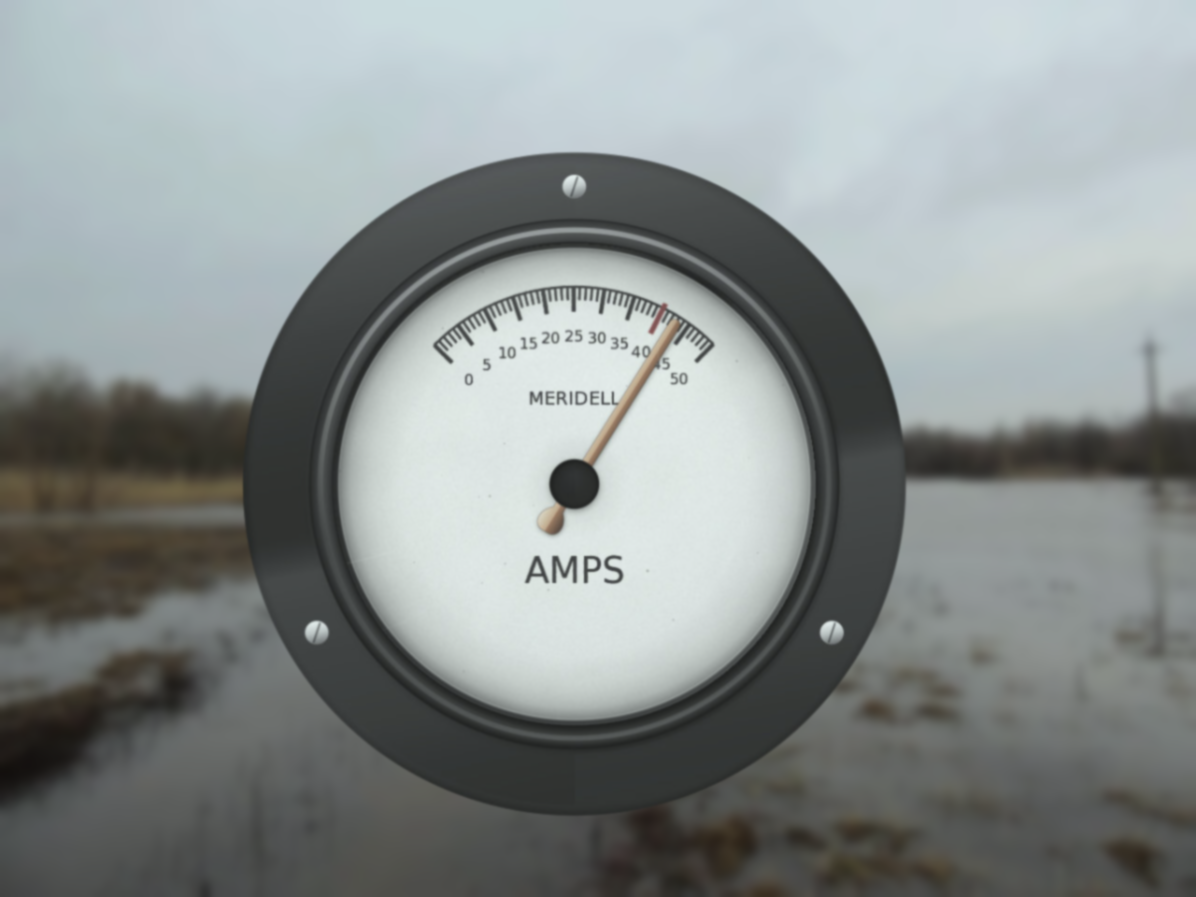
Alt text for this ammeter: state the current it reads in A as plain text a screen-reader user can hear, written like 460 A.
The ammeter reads 43 A
